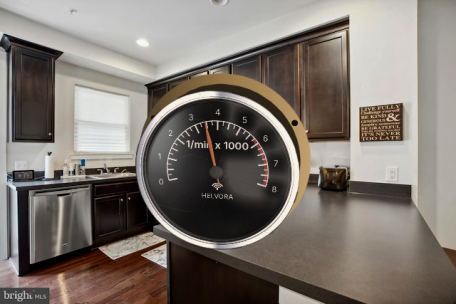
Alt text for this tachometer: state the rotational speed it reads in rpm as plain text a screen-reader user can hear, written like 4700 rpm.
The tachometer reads 3500 rpm
